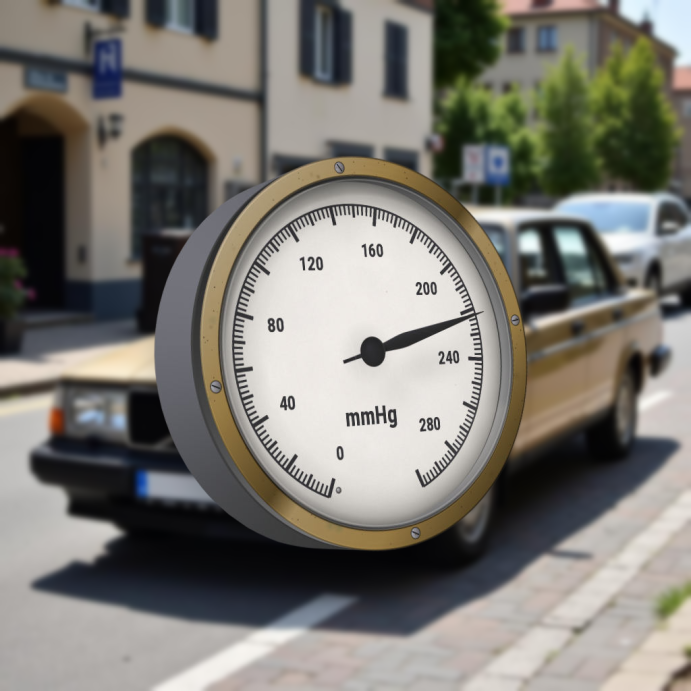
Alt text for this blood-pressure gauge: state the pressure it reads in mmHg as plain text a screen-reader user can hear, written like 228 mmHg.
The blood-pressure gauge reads 222 mmHg
